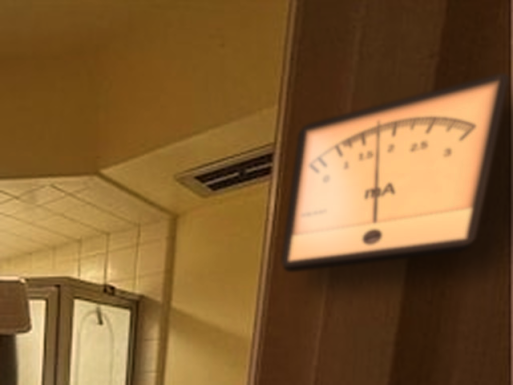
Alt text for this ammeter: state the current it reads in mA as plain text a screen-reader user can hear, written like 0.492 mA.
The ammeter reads 1.75 mA
